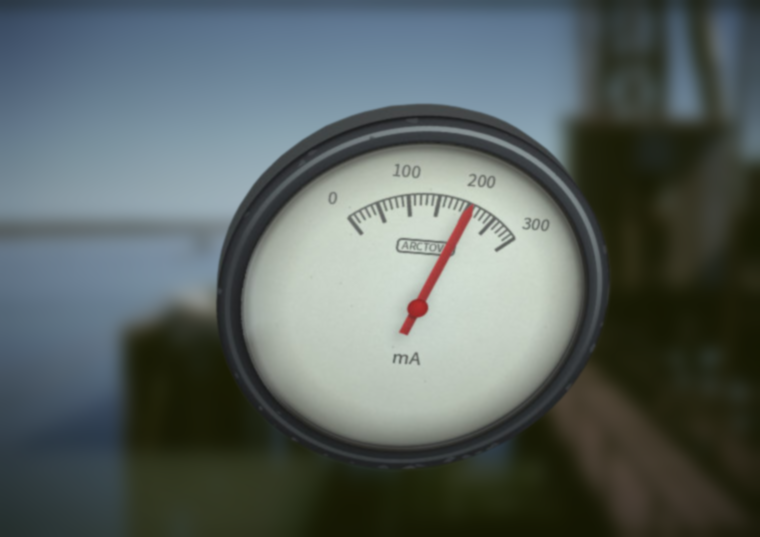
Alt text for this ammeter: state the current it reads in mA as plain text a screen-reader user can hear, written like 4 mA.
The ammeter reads 200 mA
